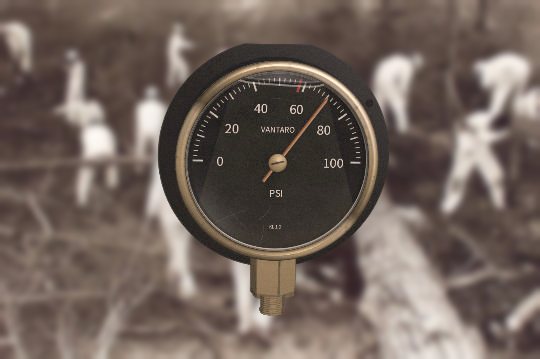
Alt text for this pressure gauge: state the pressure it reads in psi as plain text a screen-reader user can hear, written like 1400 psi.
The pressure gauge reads 70 psi
